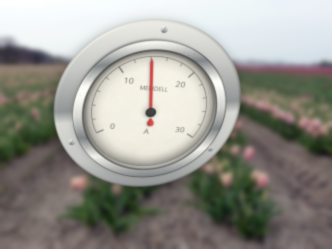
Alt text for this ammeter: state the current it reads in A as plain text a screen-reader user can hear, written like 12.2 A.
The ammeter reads 14 A
